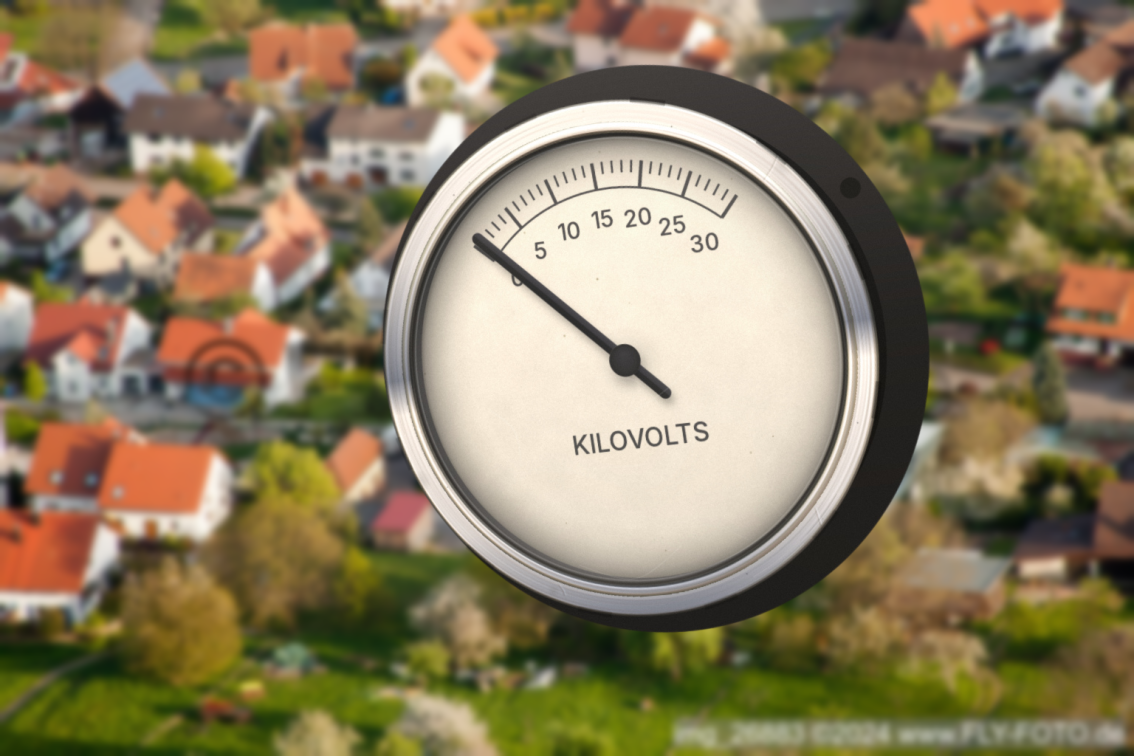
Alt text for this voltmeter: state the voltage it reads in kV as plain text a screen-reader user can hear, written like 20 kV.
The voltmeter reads 1 kV
